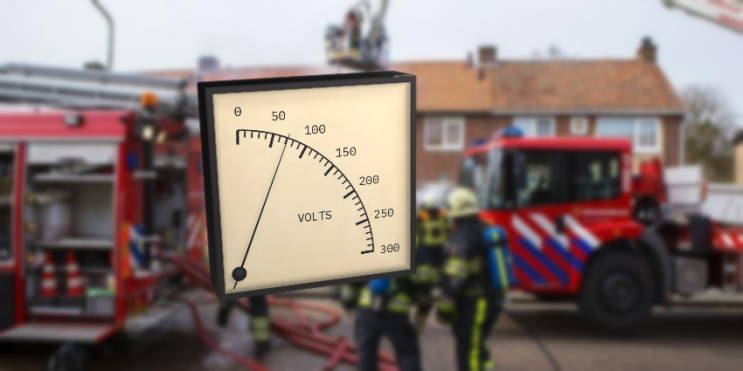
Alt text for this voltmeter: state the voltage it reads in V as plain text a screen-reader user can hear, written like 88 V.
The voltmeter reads 70 V
